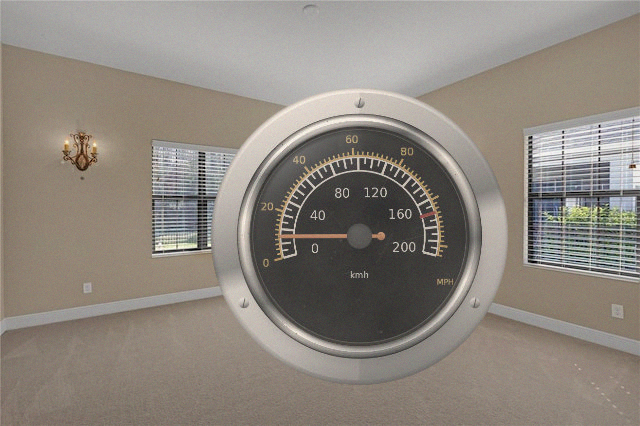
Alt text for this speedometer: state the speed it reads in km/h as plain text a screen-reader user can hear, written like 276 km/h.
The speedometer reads 15 km/h
